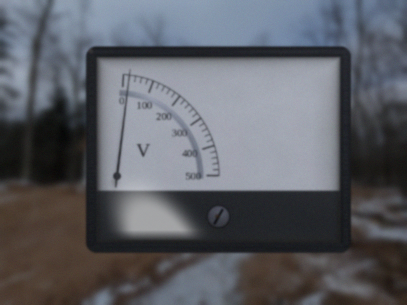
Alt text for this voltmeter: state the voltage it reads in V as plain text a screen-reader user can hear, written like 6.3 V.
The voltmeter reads 20 V
